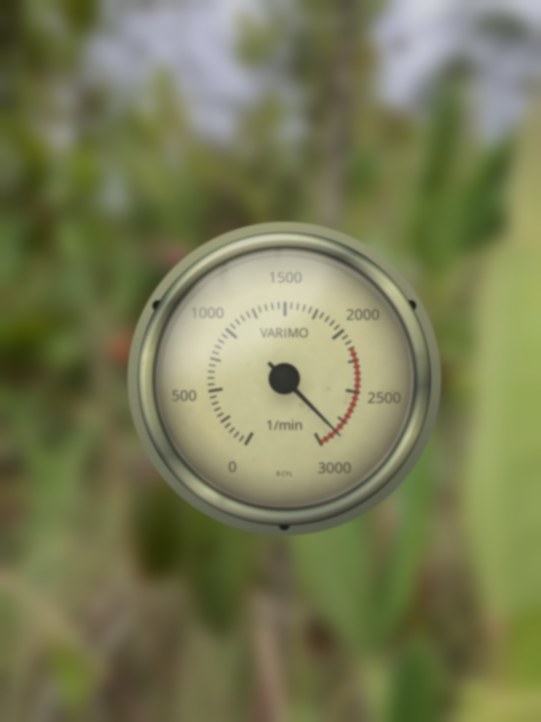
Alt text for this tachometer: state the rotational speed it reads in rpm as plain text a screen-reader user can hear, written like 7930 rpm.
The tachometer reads 2850 rpm
